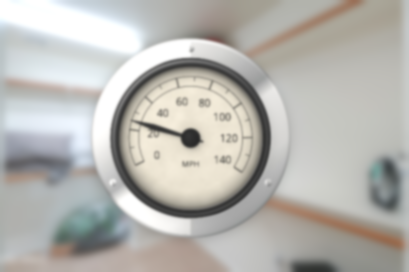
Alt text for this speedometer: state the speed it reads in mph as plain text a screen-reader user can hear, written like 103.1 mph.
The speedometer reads 25 mph
